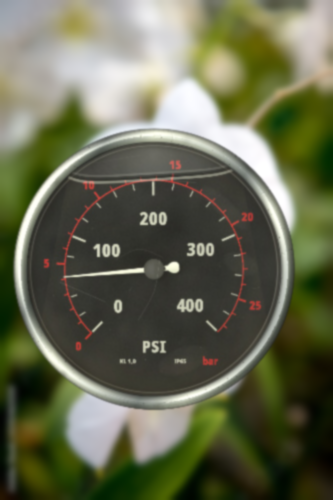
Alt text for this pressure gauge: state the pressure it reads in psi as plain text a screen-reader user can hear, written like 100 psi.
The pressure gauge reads 60 psi
